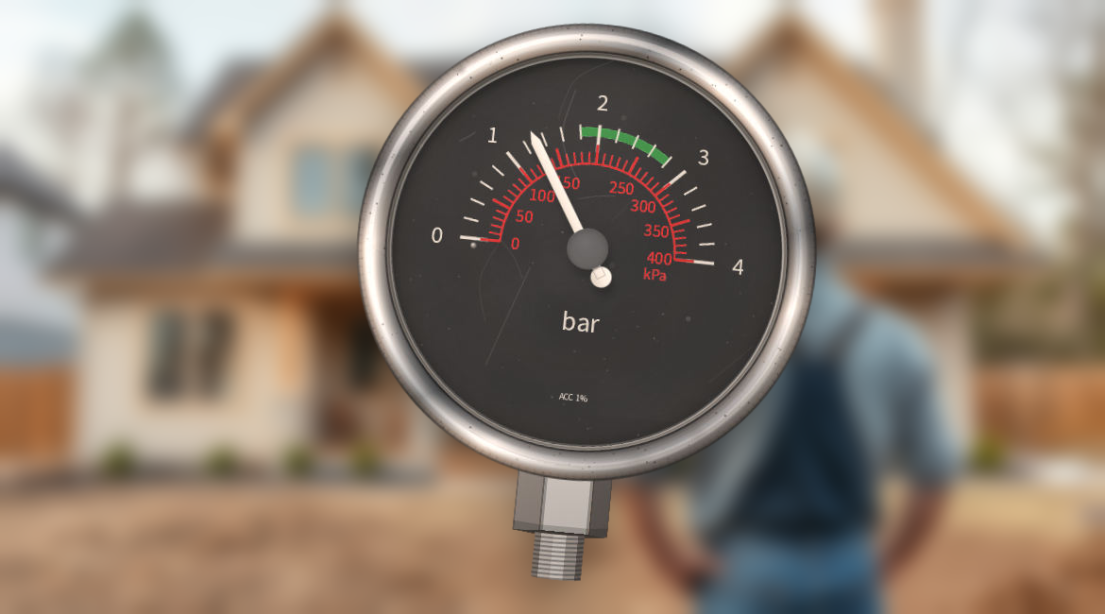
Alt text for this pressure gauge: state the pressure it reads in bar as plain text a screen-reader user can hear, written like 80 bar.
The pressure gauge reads 1.3 bar
